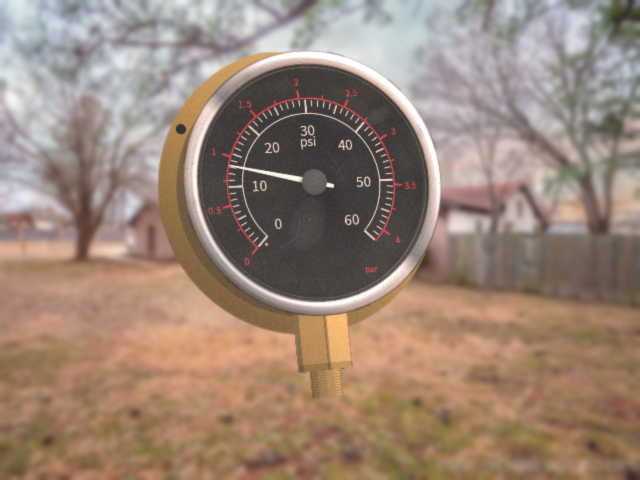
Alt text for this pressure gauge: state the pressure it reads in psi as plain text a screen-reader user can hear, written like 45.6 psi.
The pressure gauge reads 13 psi
